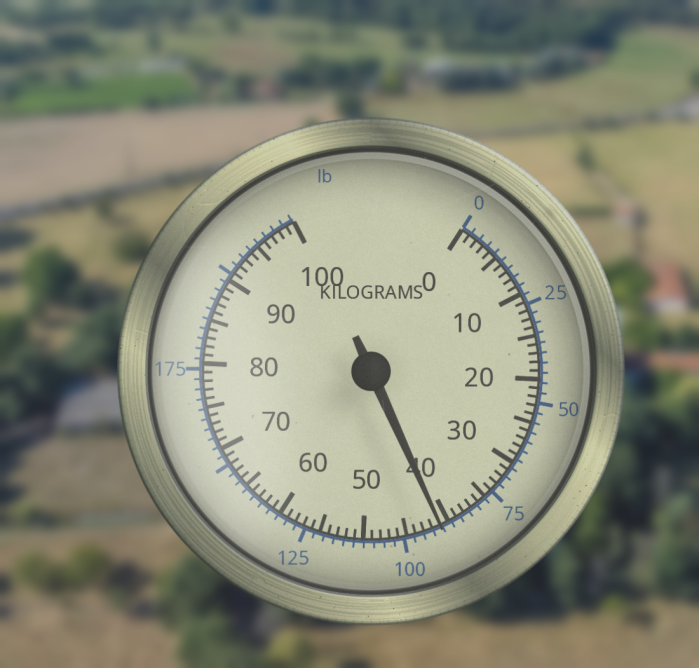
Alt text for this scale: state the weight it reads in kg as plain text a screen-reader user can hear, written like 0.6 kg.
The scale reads 41 kg
